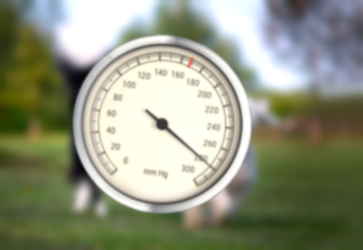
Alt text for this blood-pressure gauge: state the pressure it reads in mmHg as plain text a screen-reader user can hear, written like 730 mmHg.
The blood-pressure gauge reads 280 mmHg
